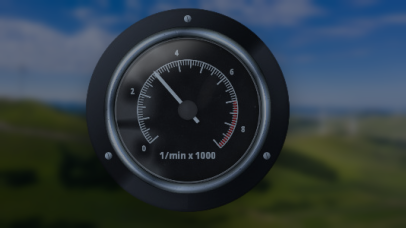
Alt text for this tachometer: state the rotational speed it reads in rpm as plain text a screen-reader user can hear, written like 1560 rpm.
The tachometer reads 3000 rpm
